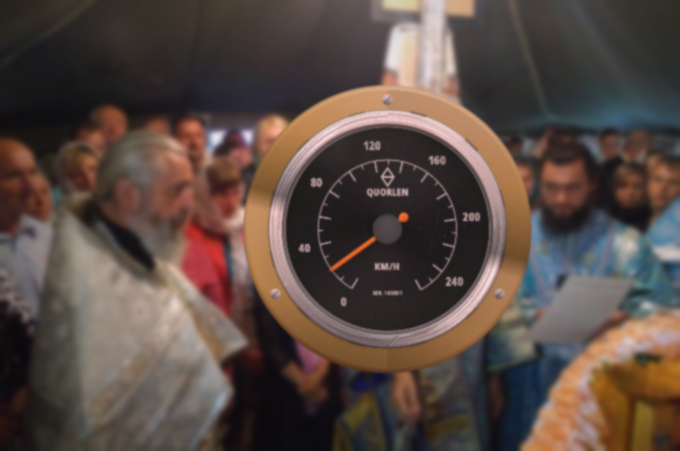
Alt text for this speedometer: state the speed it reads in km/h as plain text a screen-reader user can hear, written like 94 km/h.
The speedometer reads 20 km/h
